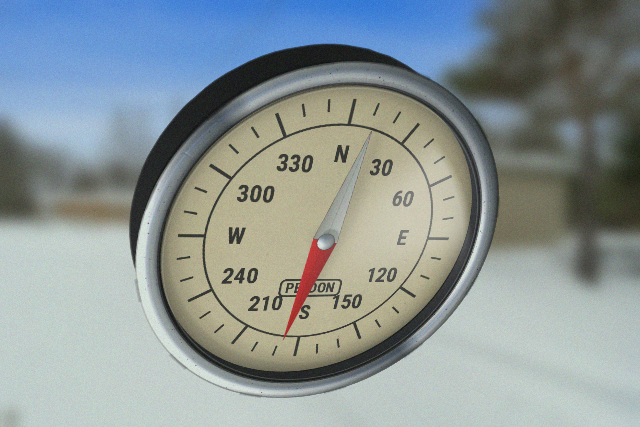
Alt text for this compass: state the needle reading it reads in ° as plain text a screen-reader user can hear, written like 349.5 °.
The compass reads 190 °
